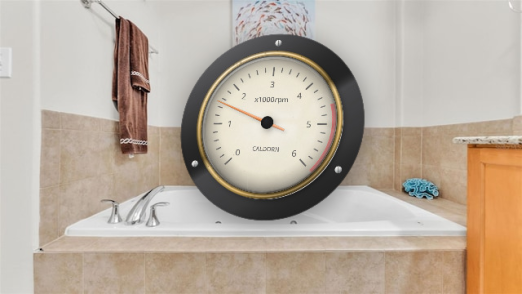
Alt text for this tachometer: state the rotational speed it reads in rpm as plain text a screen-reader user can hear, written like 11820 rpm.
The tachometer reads 1500 rpm
